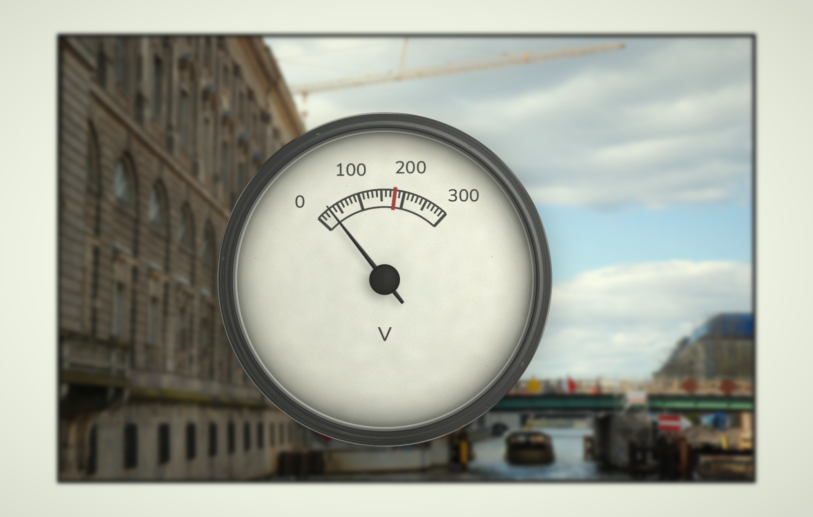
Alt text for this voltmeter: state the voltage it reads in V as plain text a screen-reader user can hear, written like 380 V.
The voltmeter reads 30 V
